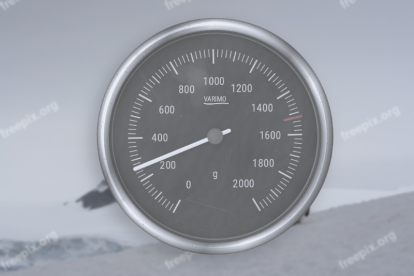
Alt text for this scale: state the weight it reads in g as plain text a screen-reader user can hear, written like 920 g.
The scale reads 260 g
